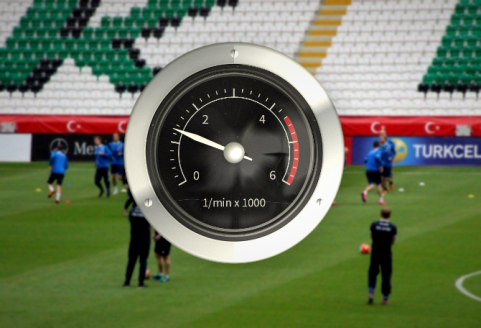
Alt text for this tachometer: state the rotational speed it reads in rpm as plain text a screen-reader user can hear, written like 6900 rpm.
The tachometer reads 1300 rpm
